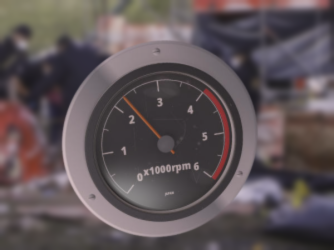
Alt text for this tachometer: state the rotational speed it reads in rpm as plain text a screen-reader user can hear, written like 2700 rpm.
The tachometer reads 2250 rpm
